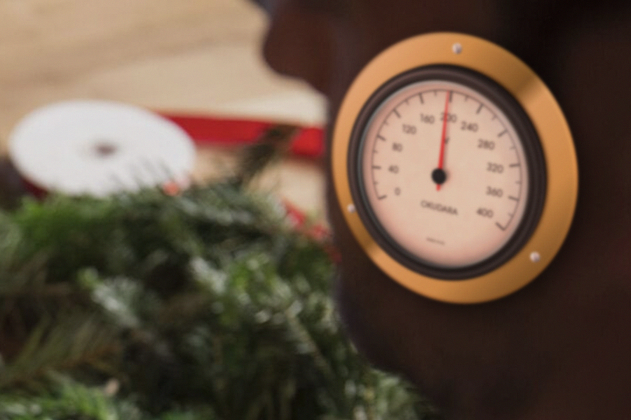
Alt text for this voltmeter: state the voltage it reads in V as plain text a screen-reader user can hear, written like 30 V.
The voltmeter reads 200 V
